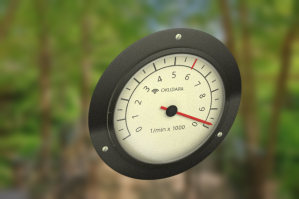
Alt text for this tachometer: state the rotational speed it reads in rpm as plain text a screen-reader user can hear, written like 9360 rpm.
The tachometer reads 9750 rpm
